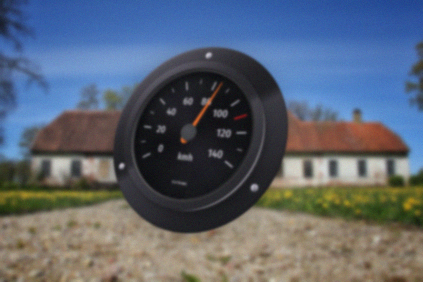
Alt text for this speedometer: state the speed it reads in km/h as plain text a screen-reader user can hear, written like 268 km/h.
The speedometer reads 85 km/h
